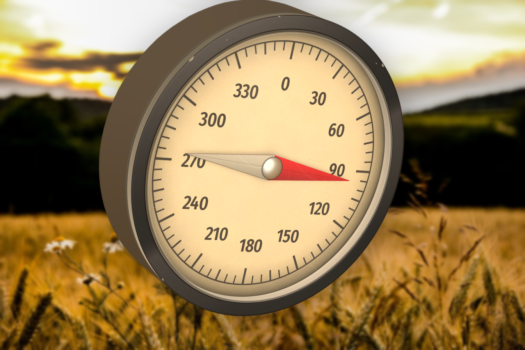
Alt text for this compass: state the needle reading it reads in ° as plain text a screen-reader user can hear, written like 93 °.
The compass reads 95 °
